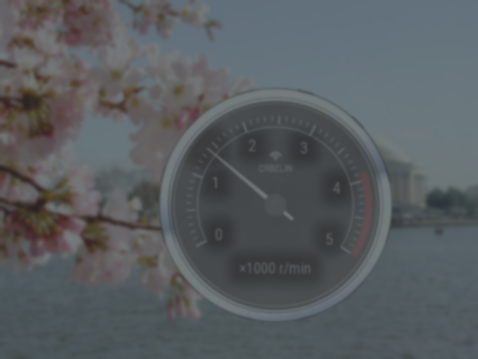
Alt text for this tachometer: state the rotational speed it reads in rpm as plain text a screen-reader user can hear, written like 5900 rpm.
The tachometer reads 1400 rpm
